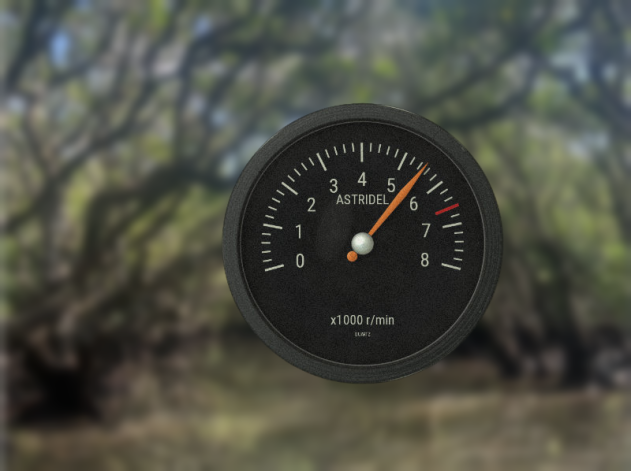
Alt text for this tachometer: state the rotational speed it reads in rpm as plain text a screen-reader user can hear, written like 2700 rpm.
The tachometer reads 5500 rpm
